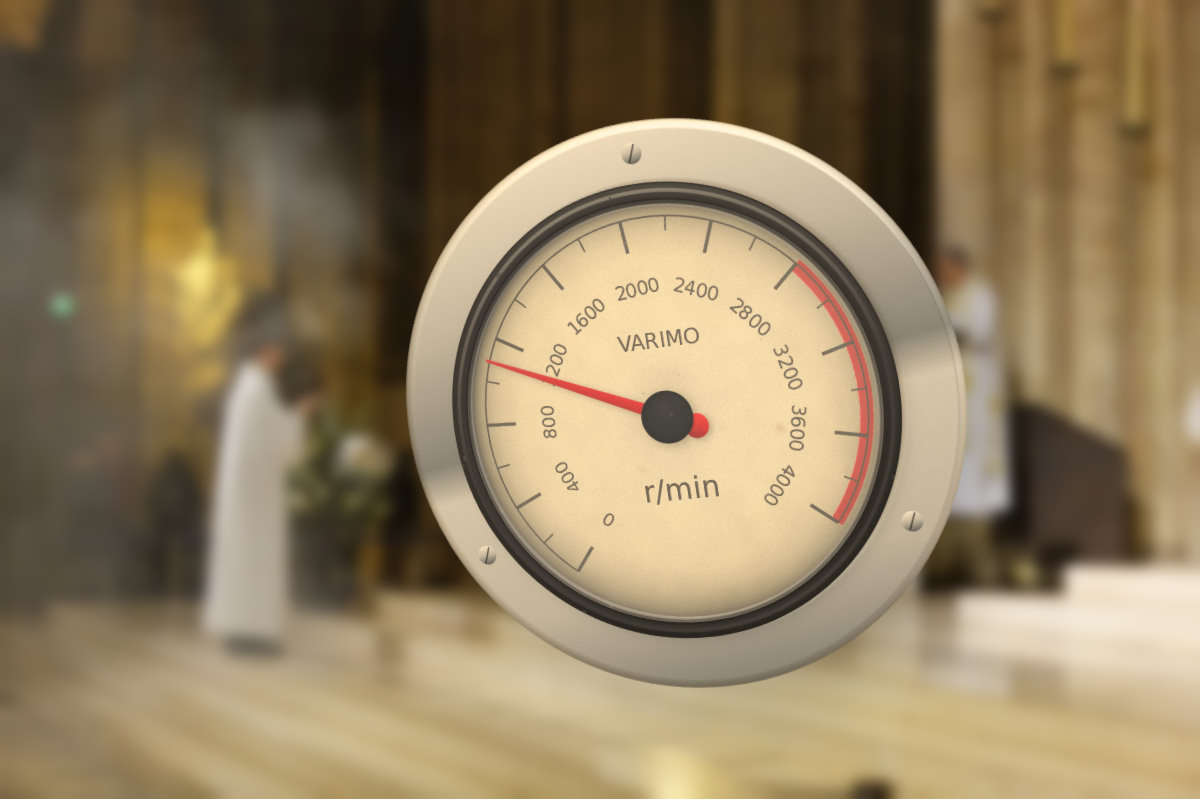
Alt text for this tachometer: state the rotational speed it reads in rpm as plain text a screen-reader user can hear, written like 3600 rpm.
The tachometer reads 1100 rpm
